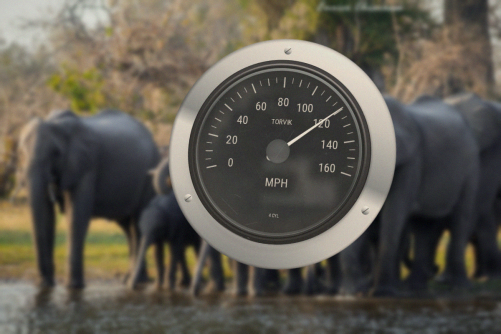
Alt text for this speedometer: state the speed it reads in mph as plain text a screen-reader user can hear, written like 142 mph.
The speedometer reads 120 mph
